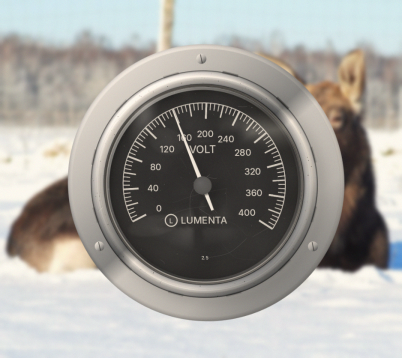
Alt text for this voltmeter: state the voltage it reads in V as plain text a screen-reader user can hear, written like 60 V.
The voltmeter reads 160 V
